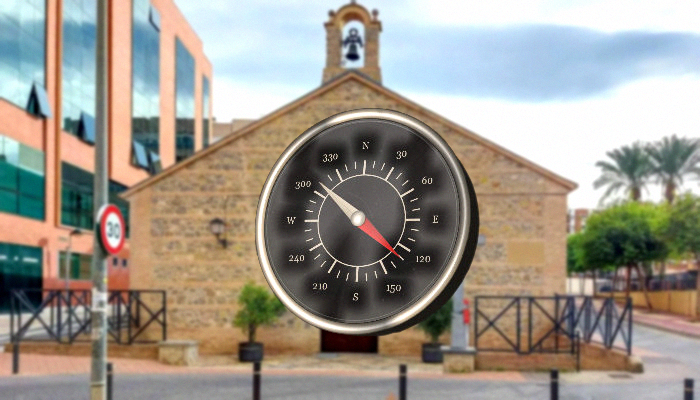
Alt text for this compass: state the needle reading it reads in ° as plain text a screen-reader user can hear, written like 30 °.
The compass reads 130 °
